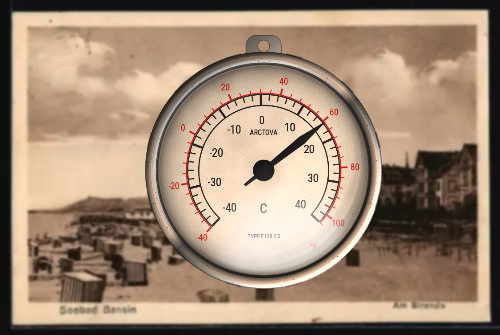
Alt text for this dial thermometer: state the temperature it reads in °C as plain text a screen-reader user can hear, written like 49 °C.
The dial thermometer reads 16 °C
